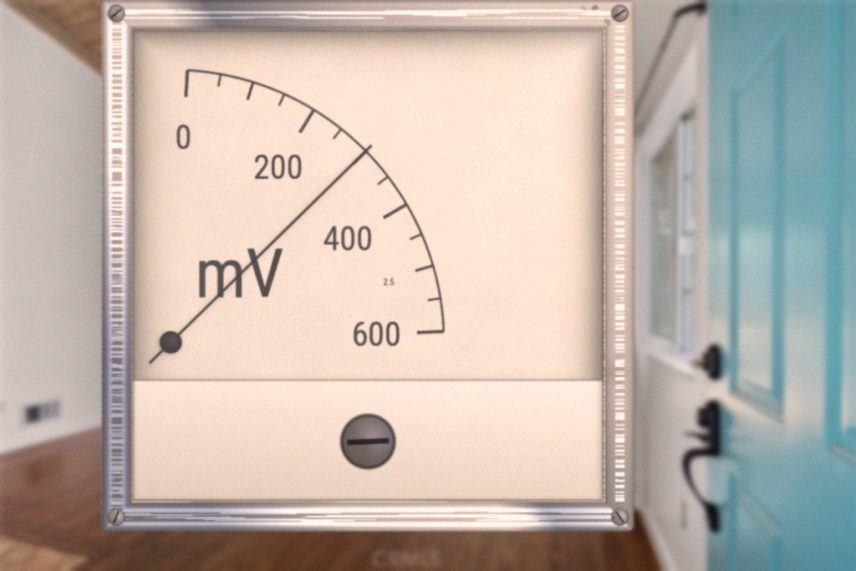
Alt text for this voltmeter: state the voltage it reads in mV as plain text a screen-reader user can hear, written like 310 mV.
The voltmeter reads 300 mV
